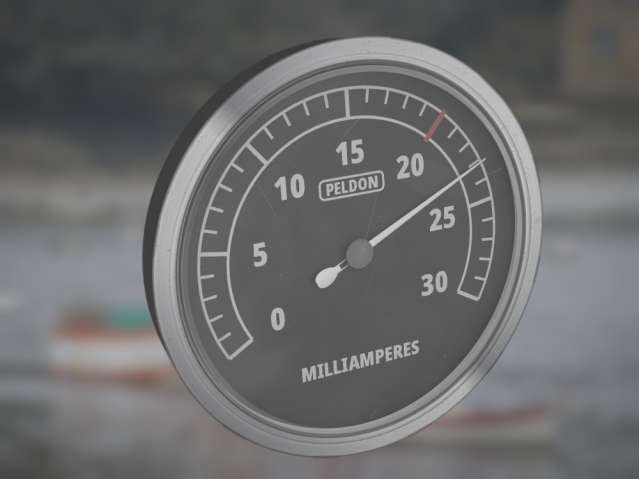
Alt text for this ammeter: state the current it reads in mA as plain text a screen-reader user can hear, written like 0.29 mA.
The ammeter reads 23 mA
